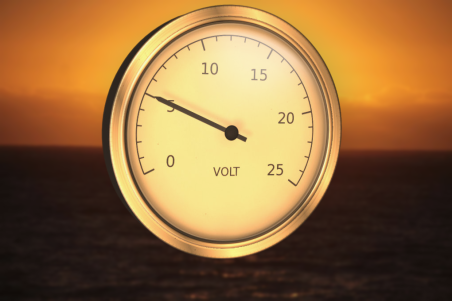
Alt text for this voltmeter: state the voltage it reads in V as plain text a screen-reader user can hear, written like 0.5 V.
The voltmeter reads 5 V
